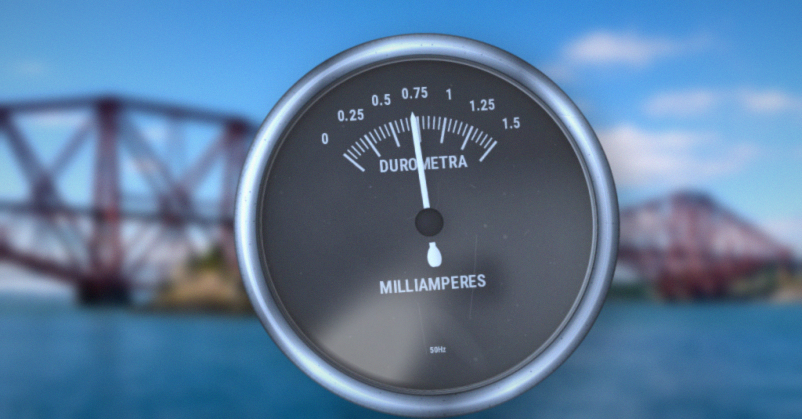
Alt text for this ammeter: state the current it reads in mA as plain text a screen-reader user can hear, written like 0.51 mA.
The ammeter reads 0.7 mA
